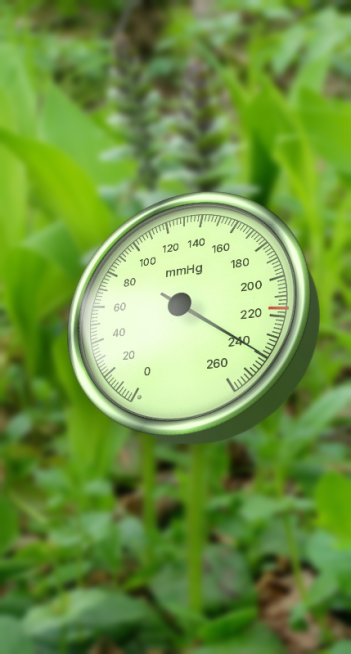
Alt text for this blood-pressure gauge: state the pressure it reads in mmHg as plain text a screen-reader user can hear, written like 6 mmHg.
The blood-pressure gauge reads 240 mmHg
